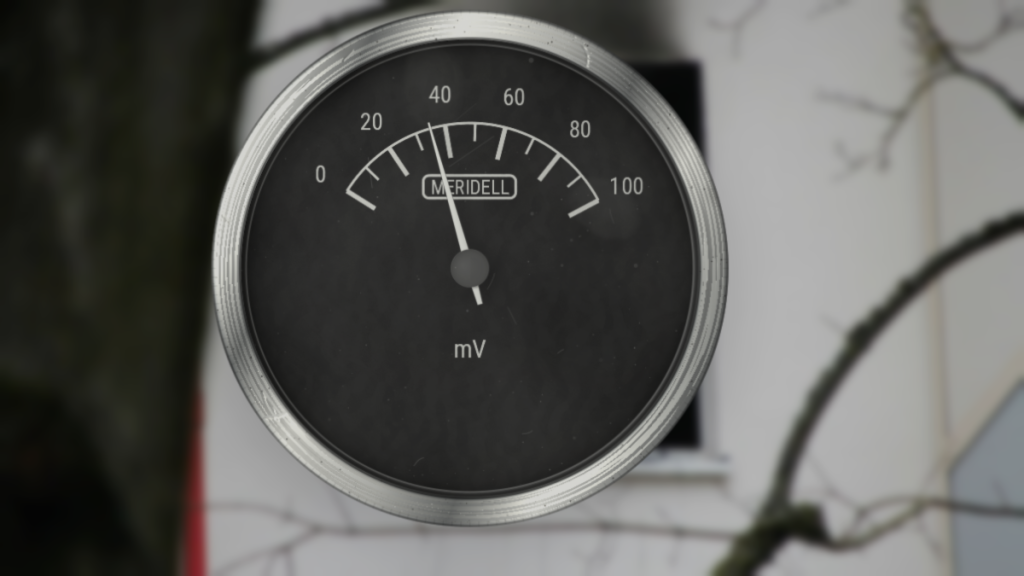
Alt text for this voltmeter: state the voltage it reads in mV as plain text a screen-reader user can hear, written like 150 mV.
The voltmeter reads 35 mV
